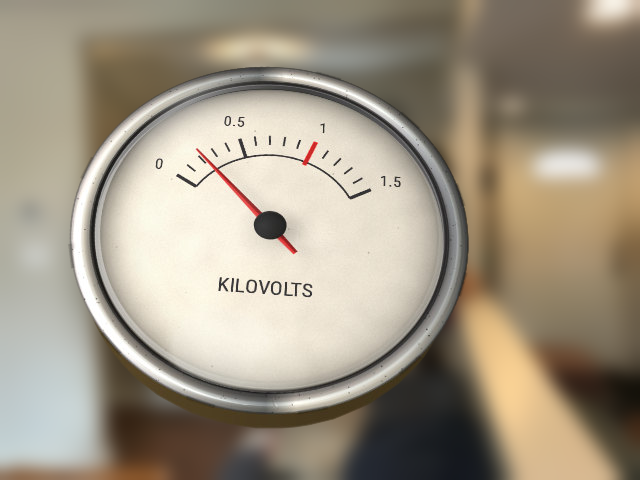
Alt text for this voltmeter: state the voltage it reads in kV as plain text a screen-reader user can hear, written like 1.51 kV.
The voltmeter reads 0.2 kV
